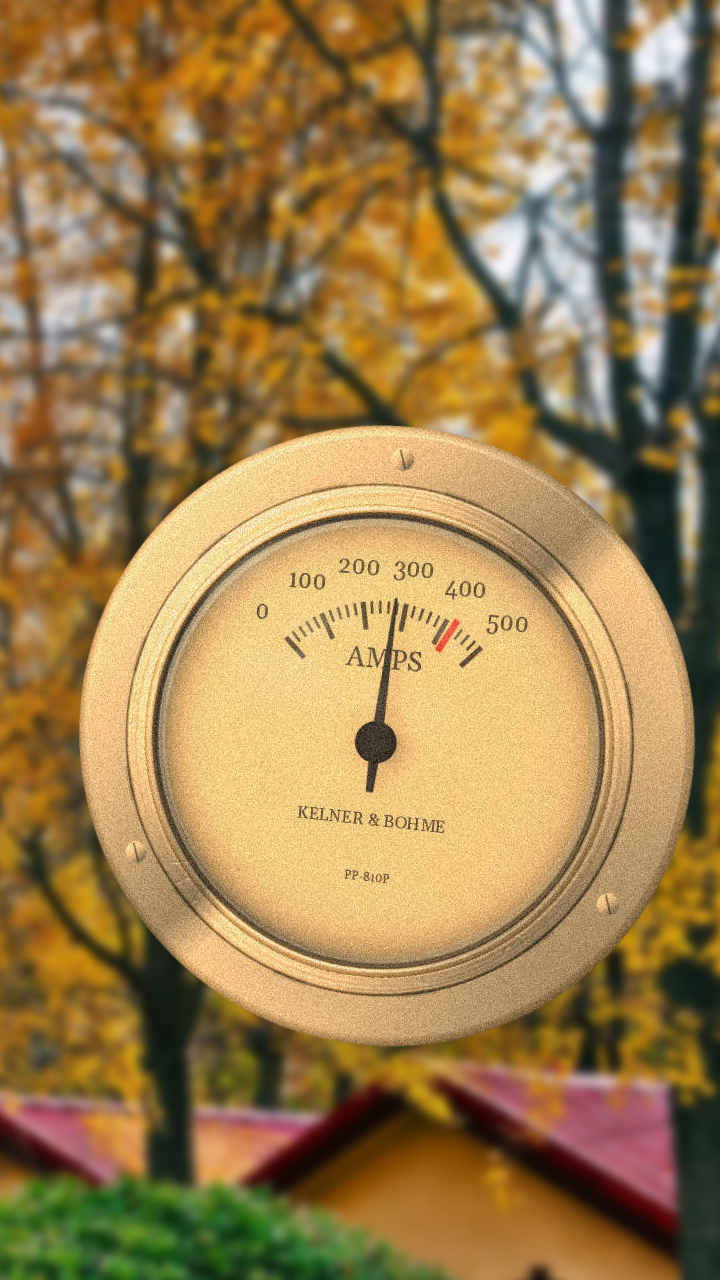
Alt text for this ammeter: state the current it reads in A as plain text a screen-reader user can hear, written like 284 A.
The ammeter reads 280 A
